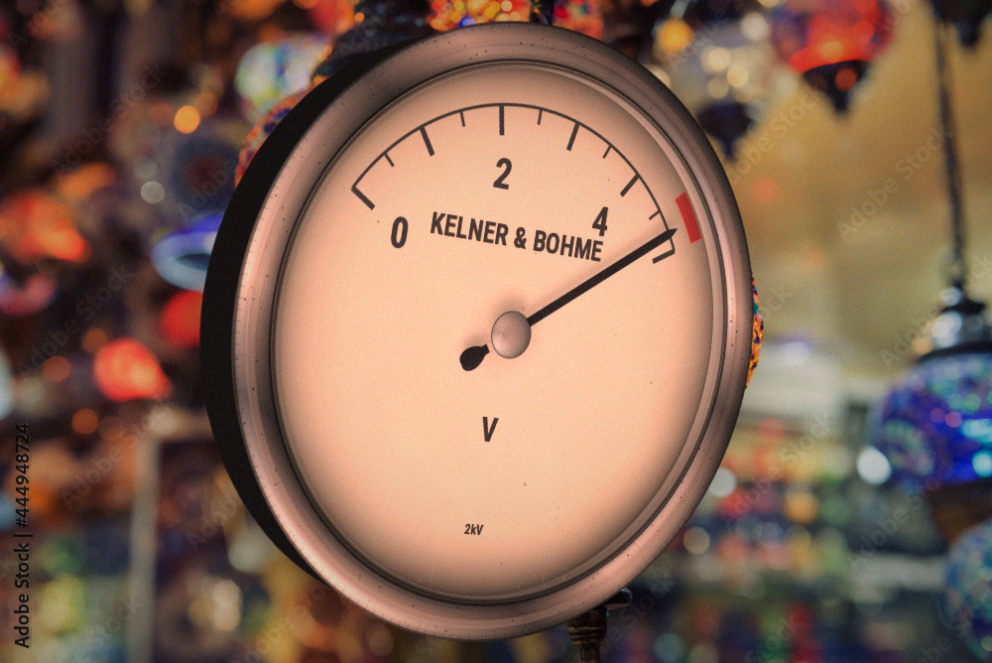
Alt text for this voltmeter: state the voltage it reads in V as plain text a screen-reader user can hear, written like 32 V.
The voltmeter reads 4.75 V
